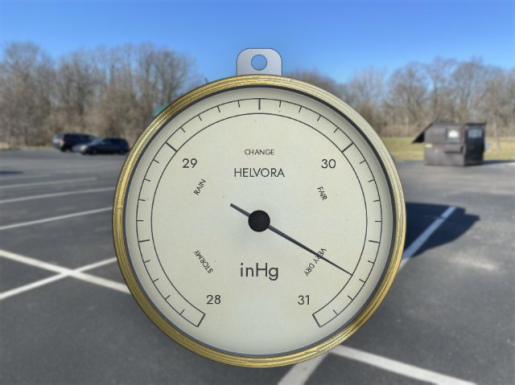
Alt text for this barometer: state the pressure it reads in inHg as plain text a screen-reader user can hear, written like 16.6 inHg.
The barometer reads 30.7 inHg
